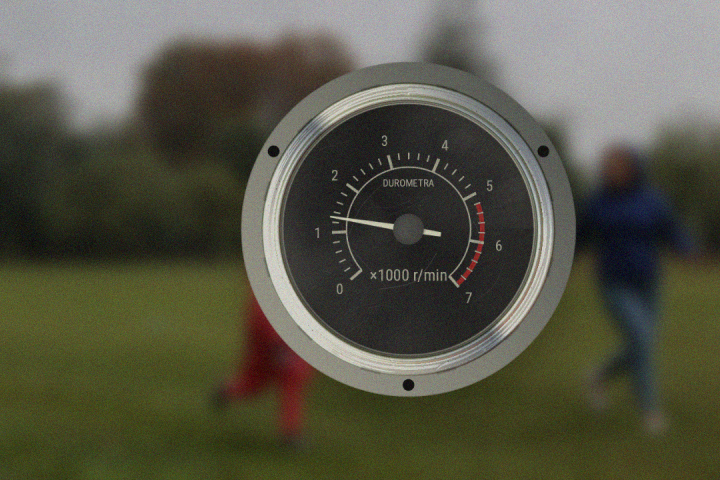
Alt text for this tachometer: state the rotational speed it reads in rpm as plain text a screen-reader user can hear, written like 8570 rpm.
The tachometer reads 1300 rpm
